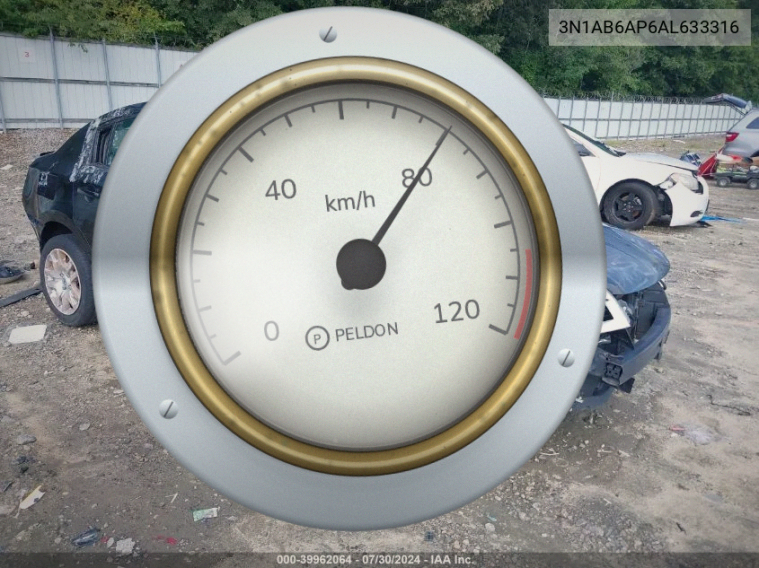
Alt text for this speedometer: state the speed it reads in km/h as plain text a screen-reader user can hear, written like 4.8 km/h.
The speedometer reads 80 km/h
